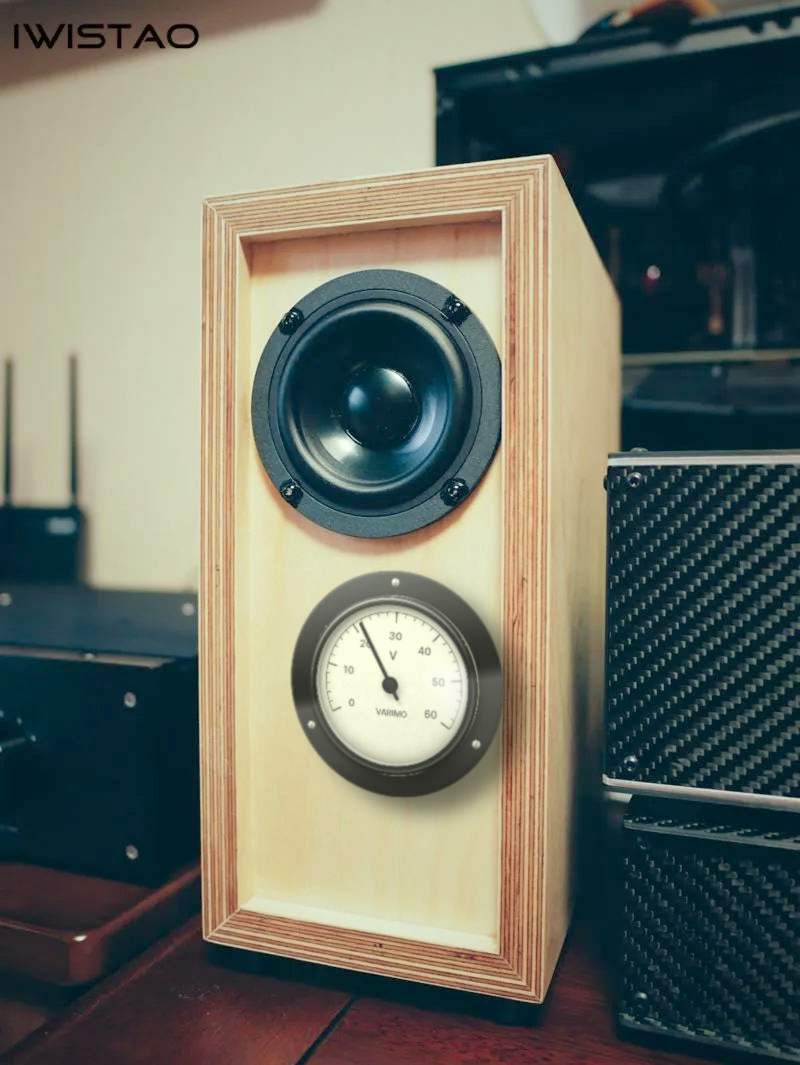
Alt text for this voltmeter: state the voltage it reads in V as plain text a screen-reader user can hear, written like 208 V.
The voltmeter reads 22 V
